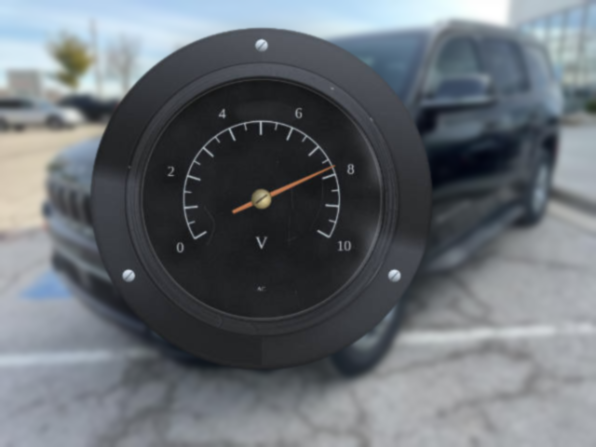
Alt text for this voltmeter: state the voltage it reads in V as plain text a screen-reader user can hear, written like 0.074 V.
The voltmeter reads 7.75 V
